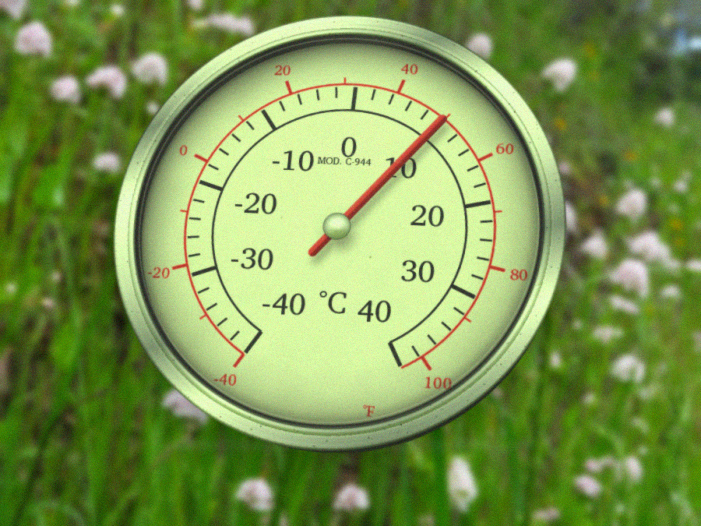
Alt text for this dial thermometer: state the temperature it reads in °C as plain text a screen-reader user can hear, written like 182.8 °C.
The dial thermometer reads 10 °C
